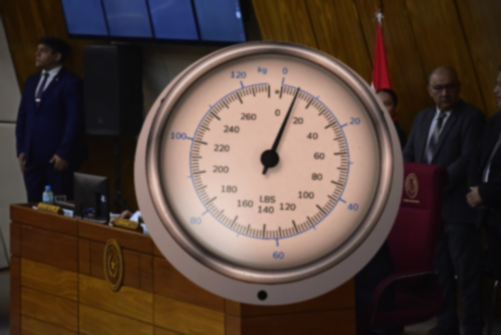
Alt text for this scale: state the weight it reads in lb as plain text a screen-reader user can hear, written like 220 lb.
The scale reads 10 lb
